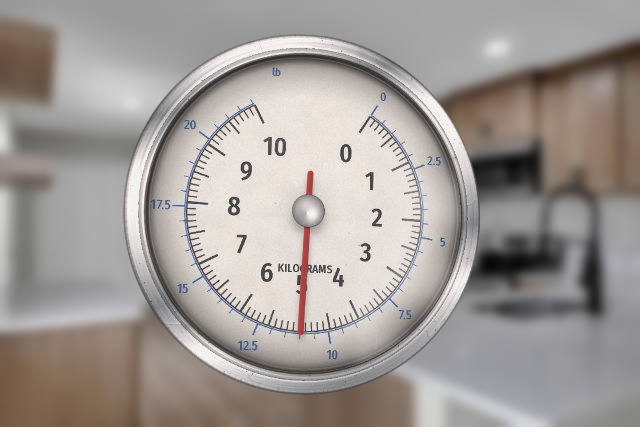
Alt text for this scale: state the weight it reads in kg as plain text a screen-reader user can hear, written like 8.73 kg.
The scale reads 5 kg
